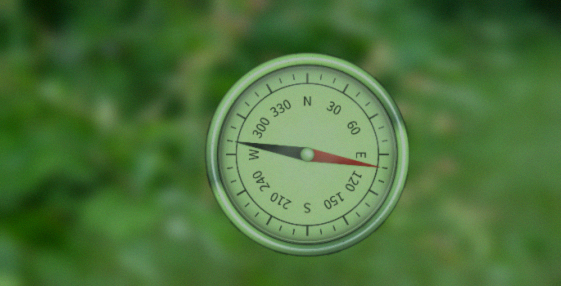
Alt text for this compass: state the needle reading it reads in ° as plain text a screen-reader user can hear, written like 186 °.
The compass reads 100 °
